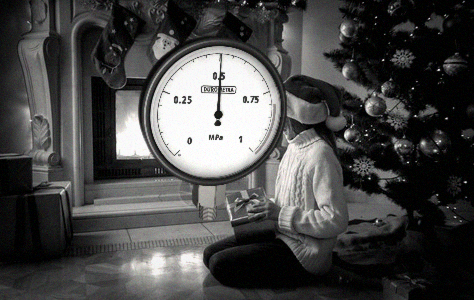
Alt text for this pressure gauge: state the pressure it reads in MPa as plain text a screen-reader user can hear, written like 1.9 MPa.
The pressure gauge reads 0.5 MPa
